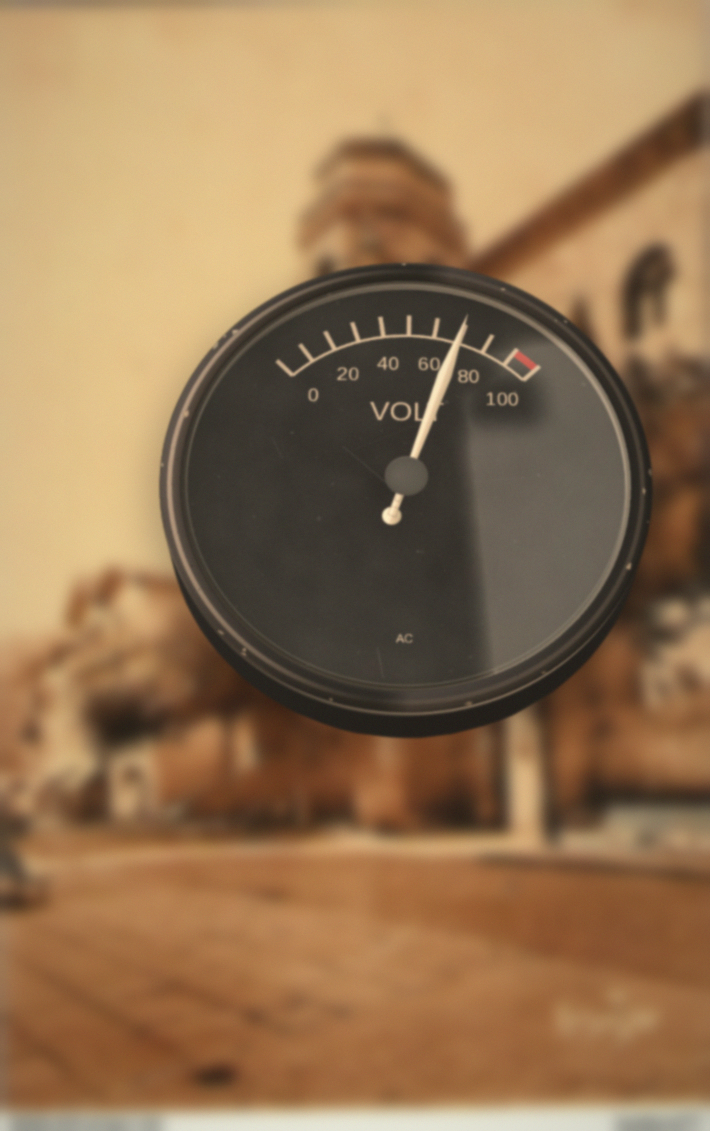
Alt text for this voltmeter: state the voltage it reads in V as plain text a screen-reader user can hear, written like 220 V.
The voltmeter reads 70 V
